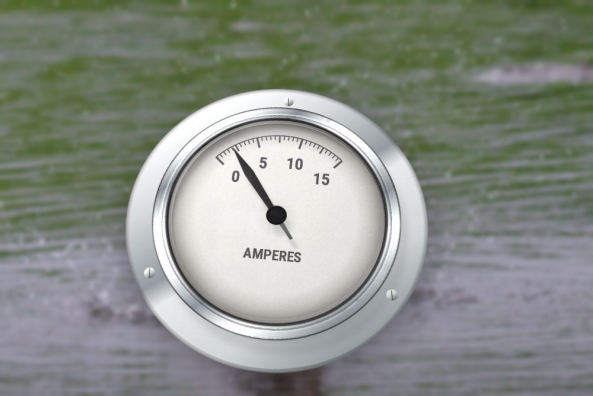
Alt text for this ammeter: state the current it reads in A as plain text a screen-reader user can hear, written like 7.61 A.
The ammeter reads 2 A
